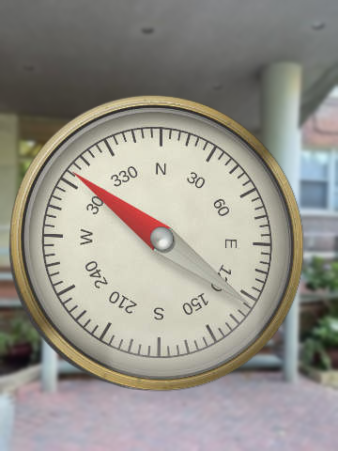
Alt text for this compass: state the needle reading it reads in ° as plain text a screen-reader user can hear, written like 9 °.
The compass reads 305 °
